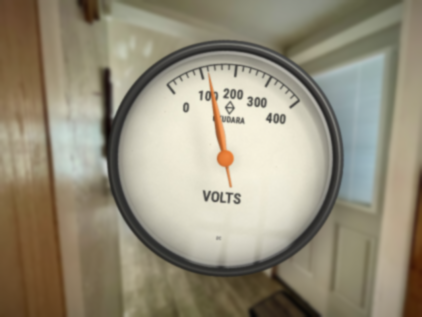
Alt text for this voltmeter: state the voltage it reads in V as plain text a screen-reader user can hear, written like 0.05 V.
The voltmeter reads 120 V
